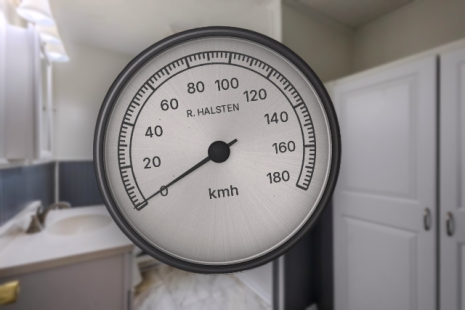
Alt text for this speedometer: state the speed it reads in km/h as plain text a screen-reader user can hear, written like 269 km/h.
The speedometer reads 2 km/h
